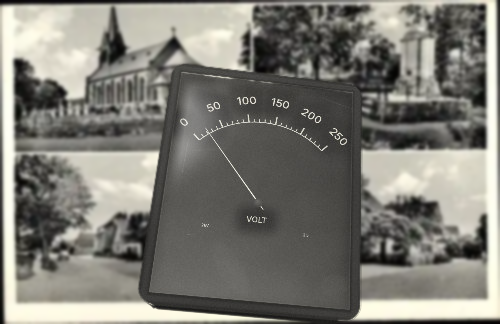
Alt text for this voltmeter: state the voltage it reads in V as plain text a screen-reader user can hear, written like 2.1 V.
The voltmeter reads 20 V
